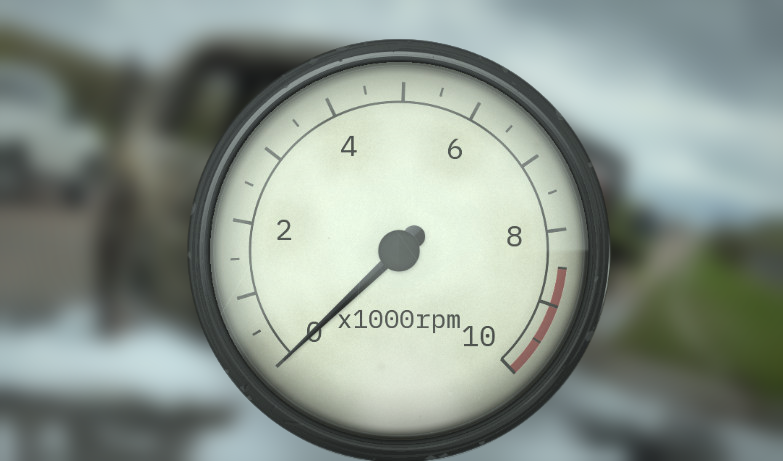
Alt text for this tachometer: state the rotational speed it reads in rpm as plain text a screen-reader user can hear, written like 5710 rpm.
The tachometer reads 0 rpm
